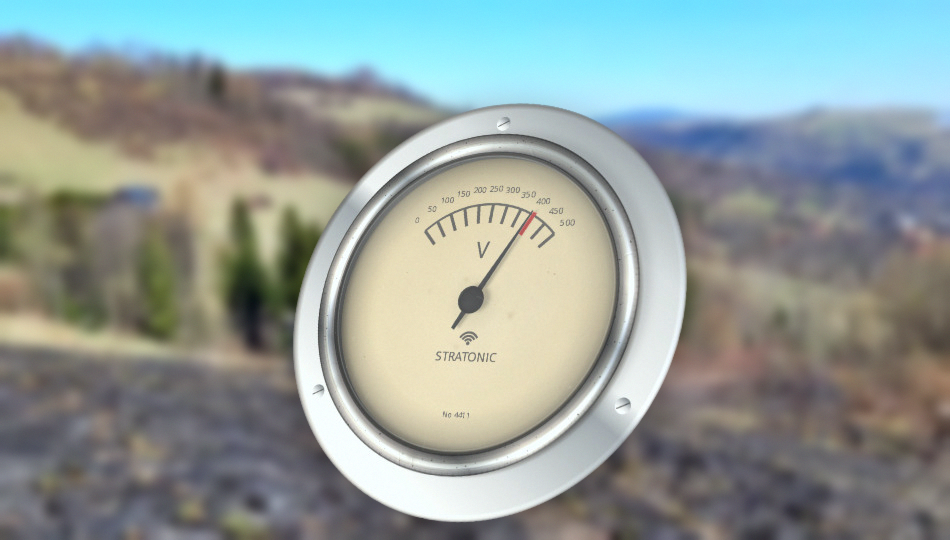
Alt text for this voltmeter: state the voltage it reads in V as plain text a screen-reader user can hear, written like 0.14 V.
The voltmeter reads 400 V
